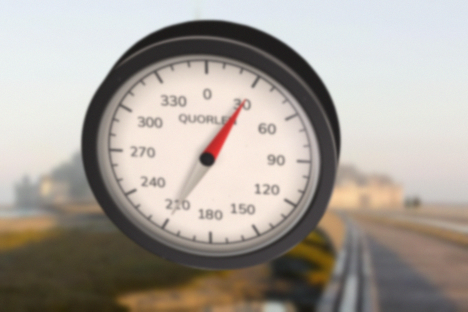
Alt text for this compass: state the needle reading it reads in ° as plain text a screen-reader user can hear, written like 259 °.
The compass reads 30 °
